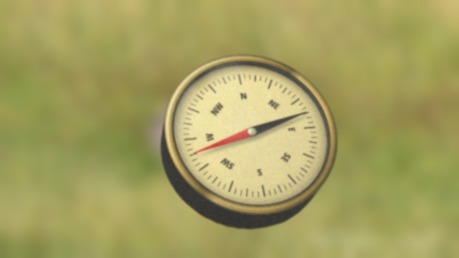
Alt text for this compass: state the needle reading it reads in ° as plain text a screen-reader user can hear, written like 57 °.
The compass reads 255 °
